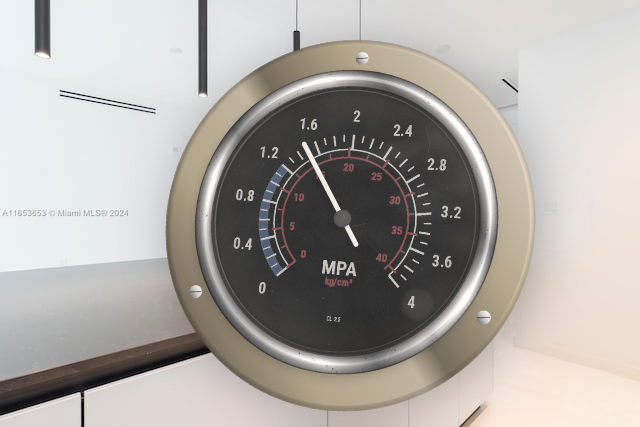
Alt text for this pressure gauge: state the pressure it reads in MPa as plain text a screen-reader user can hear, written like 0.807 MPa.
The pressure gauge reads 1.5 MPa
